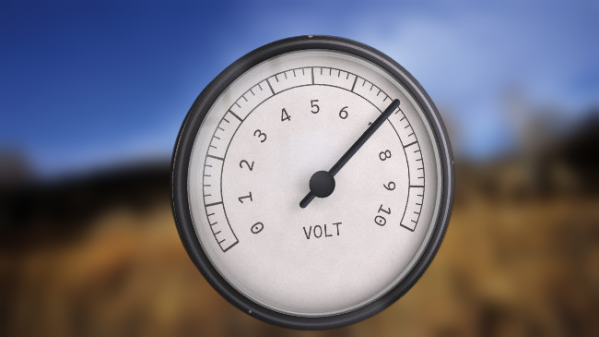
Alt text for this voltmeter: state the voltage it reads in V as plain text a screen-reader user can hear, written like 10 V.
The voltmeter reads 7 V
